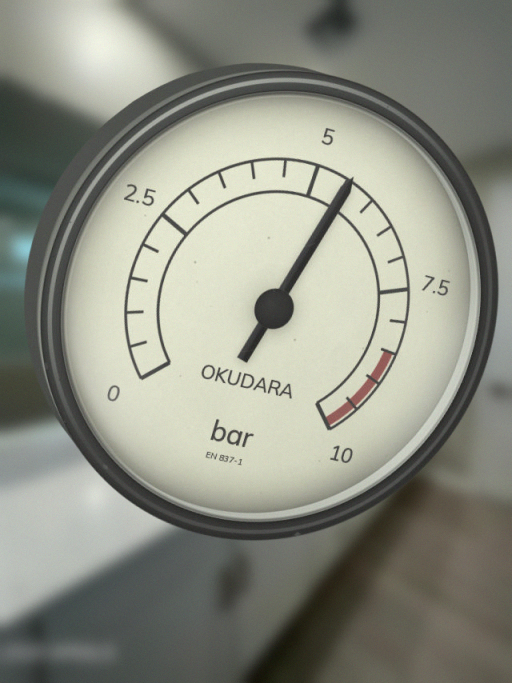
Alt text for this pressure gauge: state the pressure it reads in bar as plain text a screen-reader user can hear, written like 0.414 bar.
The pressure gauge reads 5.5 bar
